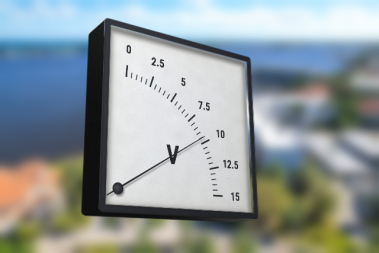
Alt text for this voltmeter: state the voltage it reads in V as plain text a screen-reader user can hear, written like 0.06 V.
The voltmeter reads 9.5 V
